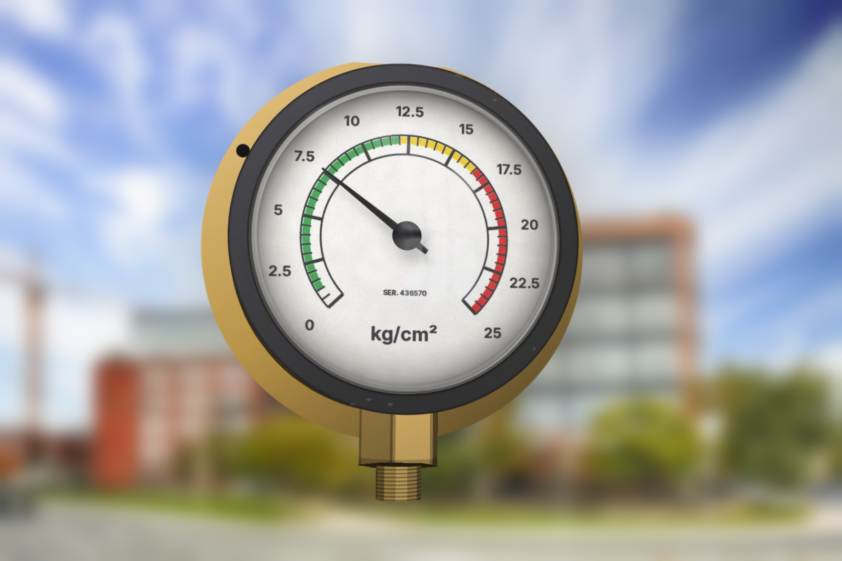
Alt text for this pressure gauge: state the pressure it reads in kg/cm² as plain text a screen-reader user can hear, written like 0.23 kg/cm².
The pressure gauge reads 7.5 kg/cm²
